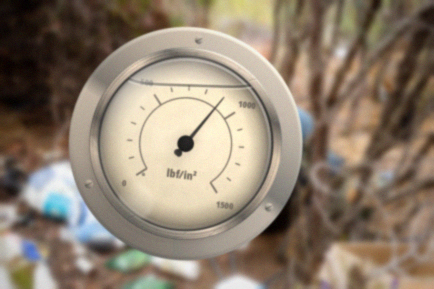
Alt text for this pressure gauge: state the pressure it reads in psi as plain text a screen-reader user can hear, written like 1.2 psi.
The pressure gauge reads 900 psi
